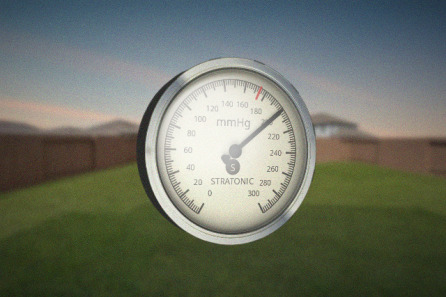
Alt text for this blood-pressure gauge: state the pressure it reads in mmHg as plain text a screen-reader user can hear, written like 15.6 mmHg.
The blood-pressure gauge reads 200 mmHg
